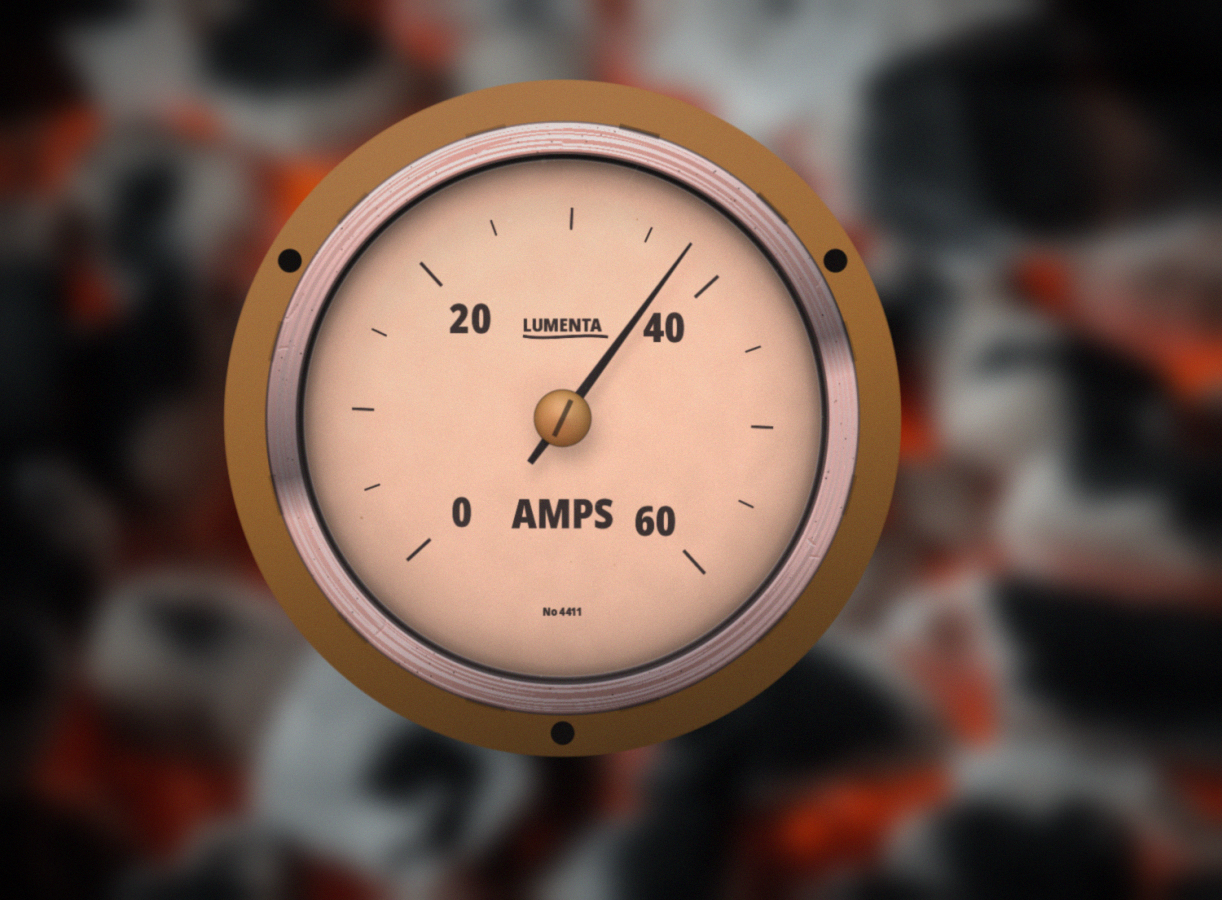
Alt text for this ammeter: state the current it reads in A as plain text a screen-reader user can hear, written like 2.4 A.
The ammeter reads 37.5 A
